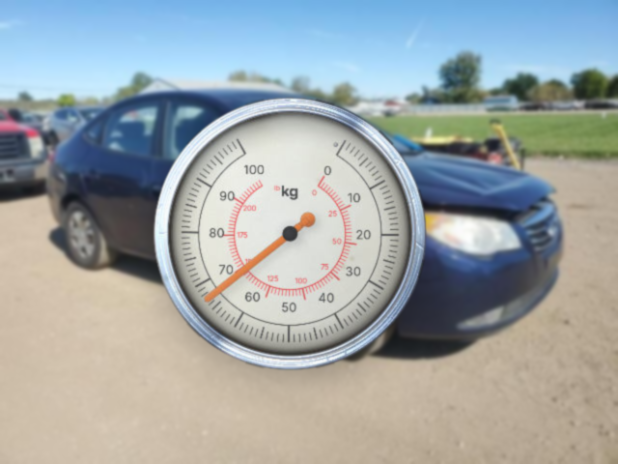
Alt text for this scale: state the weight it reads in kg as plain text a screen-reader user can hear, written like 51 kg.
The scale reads 67 kg
